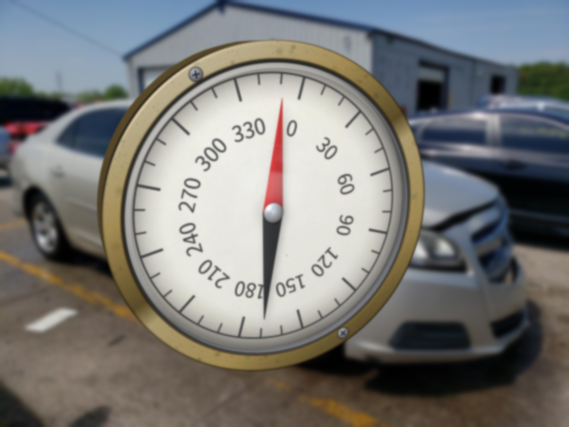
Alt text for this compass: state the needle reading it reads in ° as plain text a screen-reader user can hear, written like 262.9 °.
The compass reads 350 °
